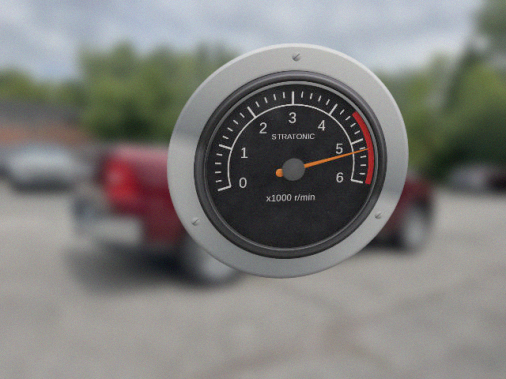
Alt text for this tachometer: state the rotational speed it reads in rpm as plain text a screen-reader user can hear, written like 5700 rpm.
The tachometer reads 5200 rpm
